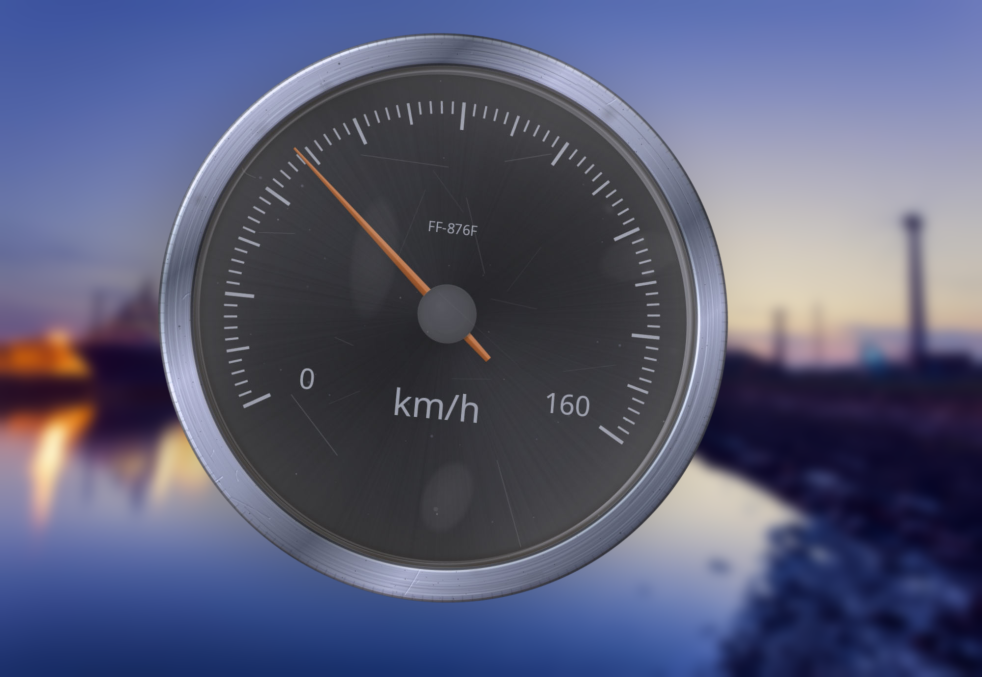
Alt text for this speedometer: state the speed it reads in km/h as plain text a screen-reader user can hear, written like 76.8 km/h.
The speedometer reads 48 km/h
